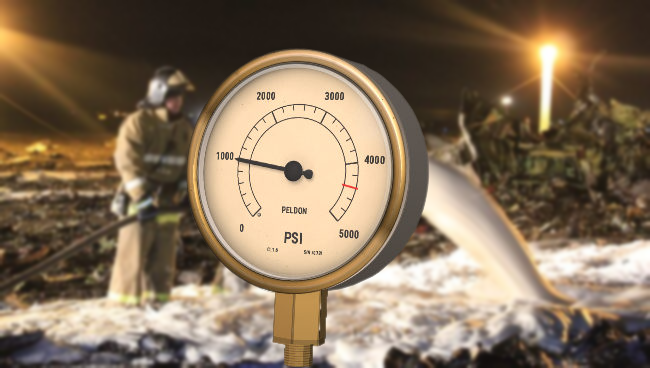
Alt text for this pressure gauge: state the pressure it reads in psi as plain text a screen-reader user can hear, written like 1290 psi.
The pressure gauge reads 1000 psi
